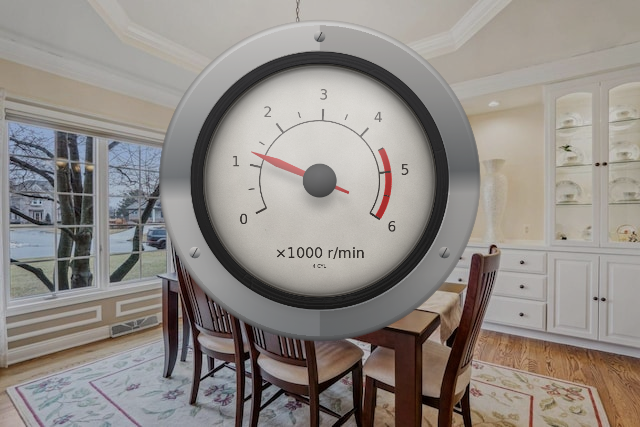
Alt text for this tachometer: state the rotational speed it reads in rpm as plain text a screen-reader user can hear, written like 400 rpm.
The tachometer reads 1250 rpm
